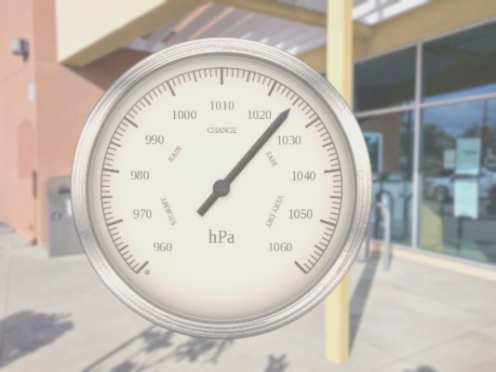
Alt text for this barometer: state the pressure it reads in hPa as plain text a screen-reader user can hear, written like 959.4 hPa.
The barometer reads 1025 hPa
